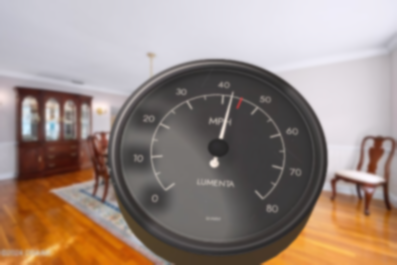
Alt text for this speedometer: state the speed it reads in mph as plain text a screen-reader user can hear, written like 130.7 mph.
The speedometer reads 42.5 mph
